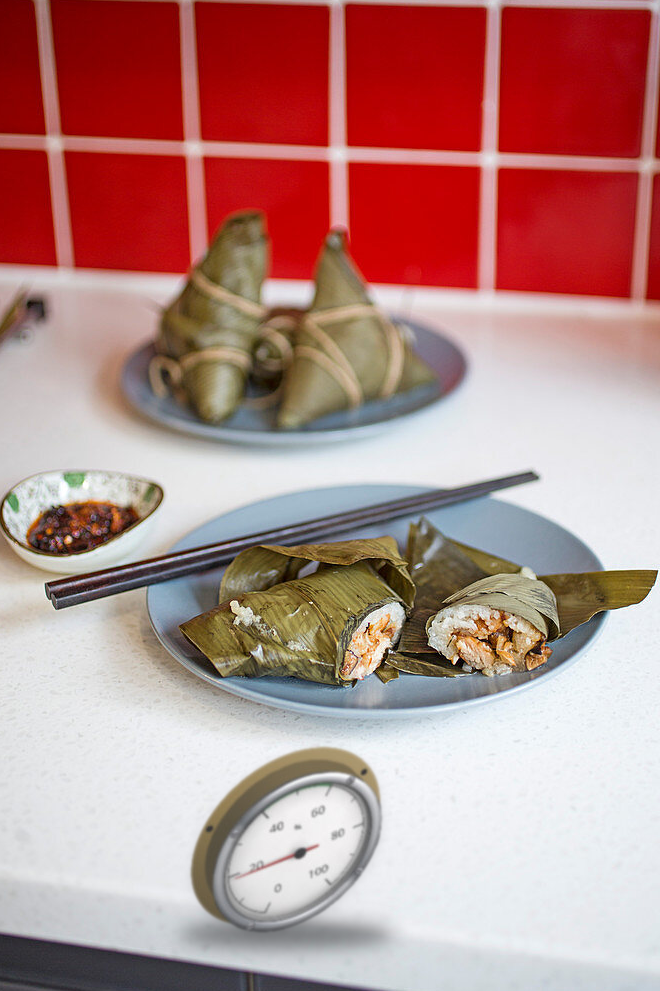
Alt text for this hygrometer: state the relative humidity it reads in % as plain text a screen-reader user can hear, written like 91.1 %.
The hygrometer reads 20 %
